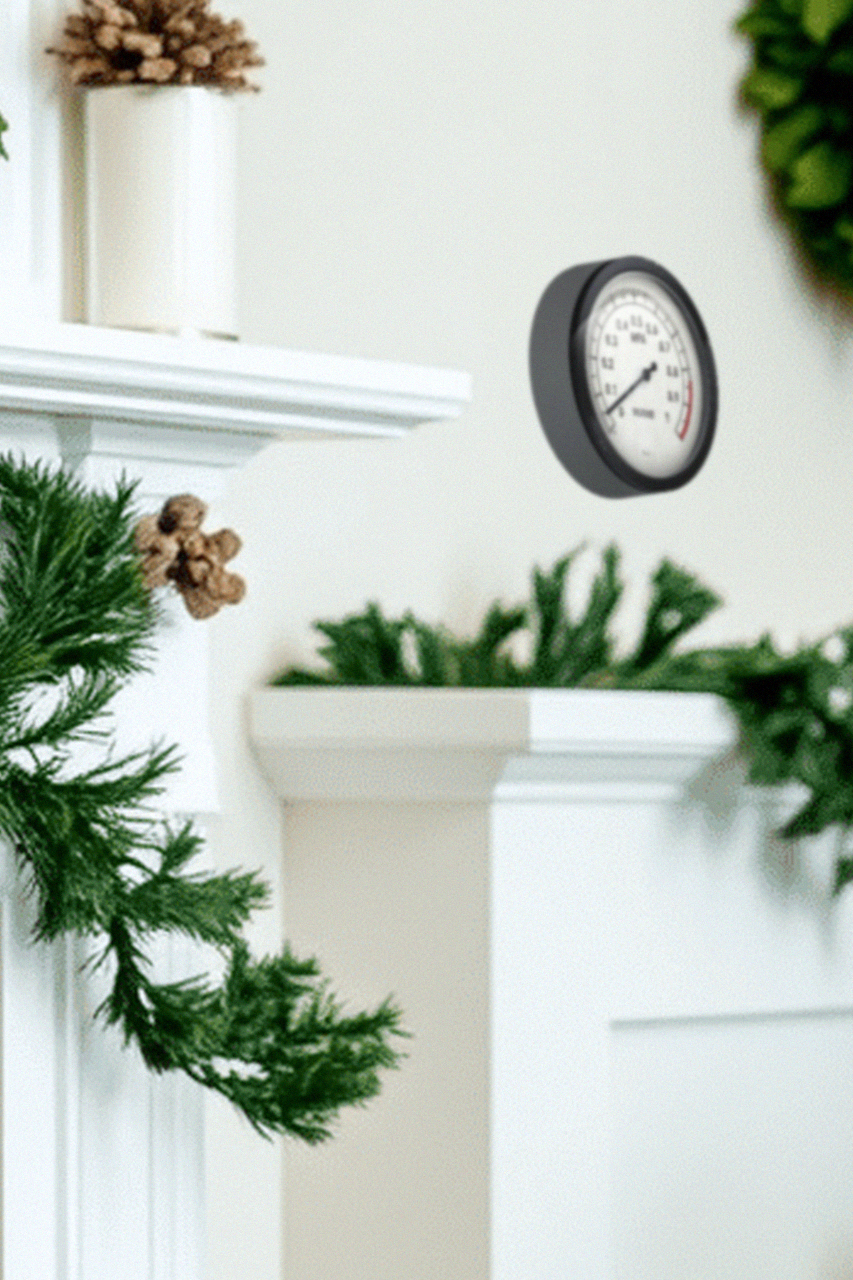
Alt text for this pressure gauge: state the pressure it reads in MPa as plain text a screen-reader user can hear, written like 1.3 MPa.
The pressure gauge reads 0.05 MPa
